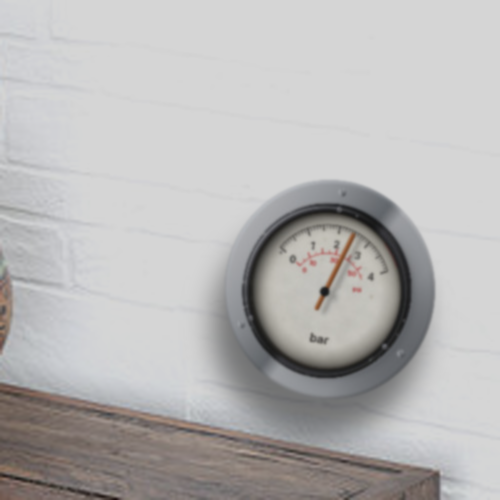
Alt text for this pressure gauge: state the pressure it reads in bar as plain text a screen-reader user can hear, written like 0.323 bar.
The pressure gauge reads 2.5 bar
